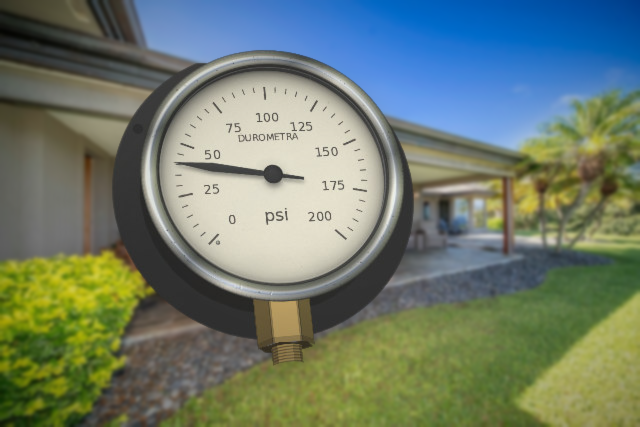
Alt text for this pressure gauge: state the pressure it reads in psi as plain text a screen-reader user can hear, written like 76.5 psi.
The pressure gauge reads 40 psi
